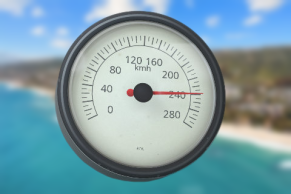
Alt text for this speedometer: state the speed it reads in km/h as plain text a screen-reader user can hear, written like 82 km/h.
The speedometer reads 240 km/h
